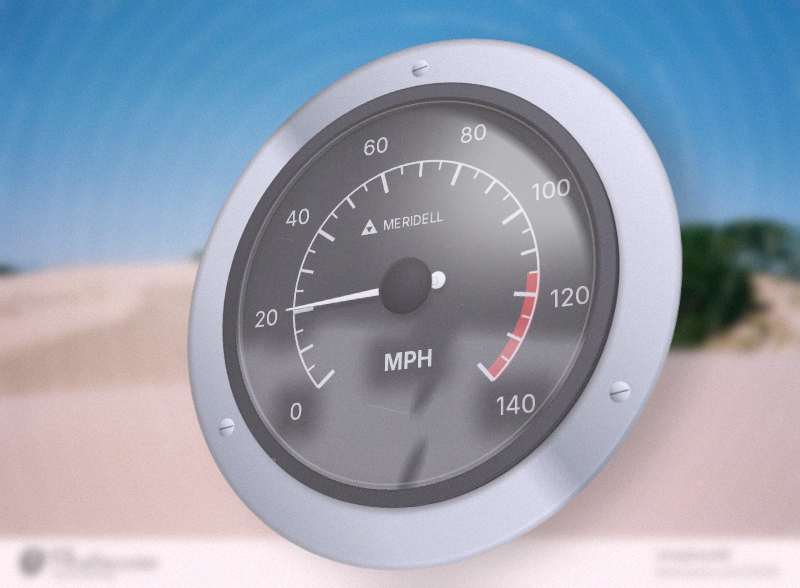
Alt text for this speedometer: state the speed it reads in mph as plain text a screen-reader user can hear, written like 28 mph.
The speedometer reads 20 mph
